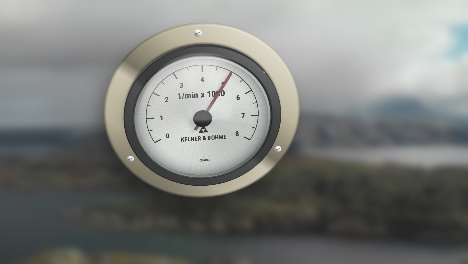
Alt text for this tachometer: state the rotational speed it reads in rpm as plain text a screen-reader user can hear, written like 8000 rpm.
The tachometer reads 5000 rpm
